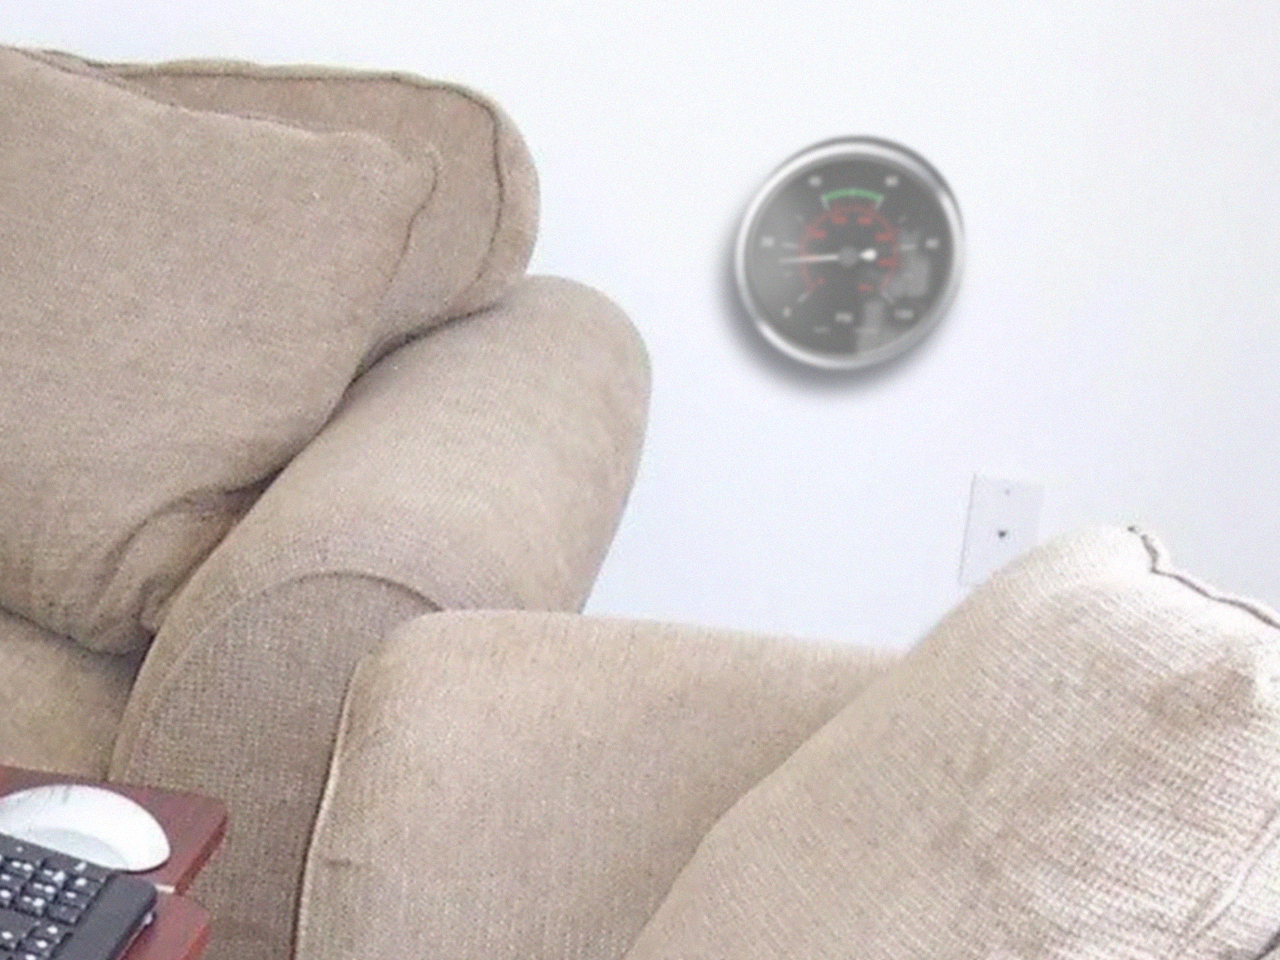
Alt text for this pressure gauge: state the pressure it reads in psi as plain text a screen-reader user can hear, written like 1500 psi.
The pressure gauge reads 15 psi
